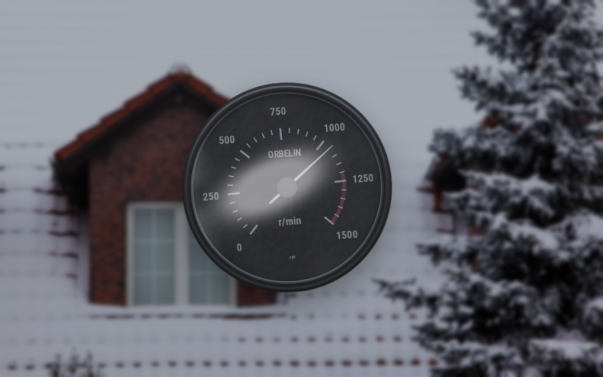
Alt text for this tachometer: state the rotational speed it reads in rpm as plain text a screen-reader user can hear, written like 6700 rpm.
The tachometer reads 1050 rpm
